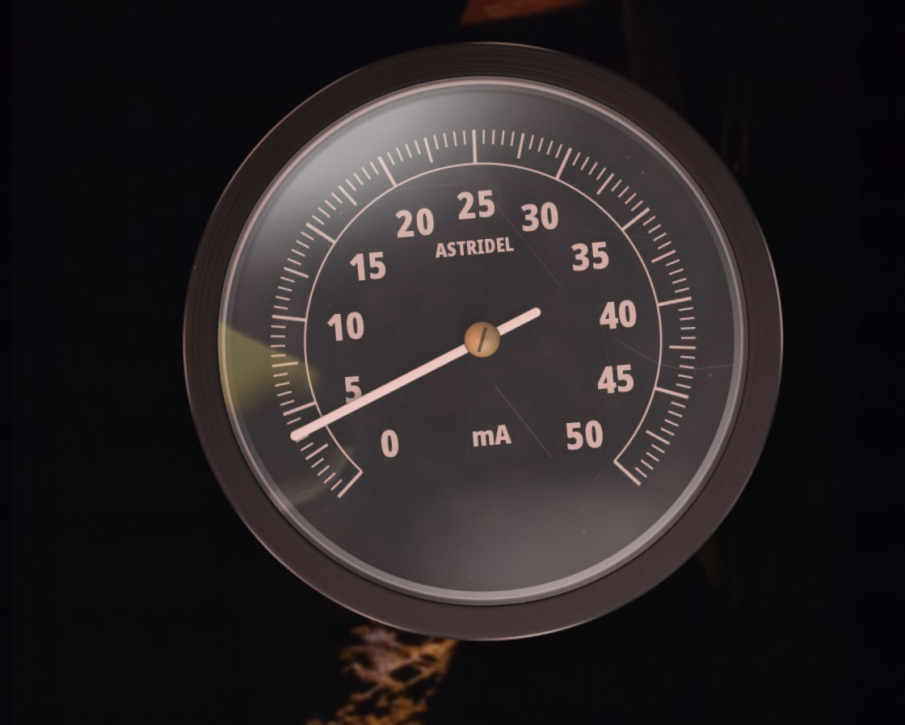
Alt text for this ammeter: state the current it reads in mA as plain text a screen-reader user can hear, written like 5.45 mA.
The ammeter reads 3.75 mA
